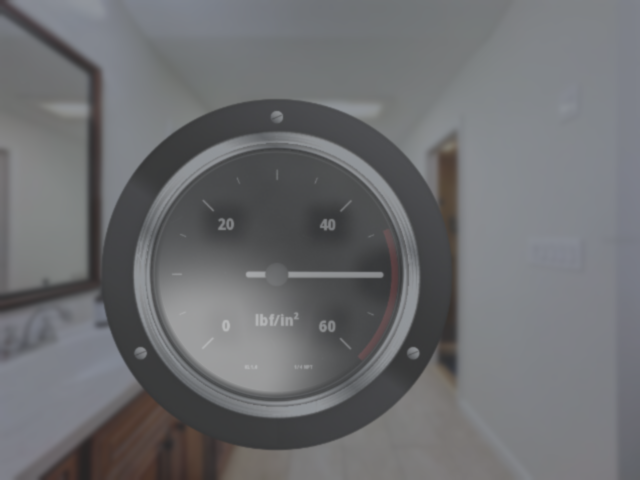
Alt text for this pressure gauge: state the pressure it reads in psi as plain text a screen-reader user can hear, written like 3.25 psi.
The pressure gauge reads 50 psi
